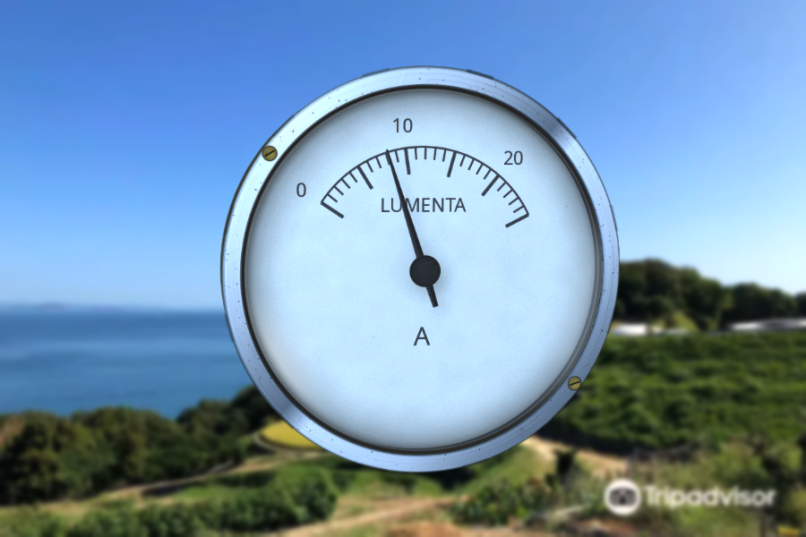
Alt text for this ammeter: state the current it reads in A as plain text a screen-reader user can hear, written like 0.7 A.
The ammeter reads 8 A
